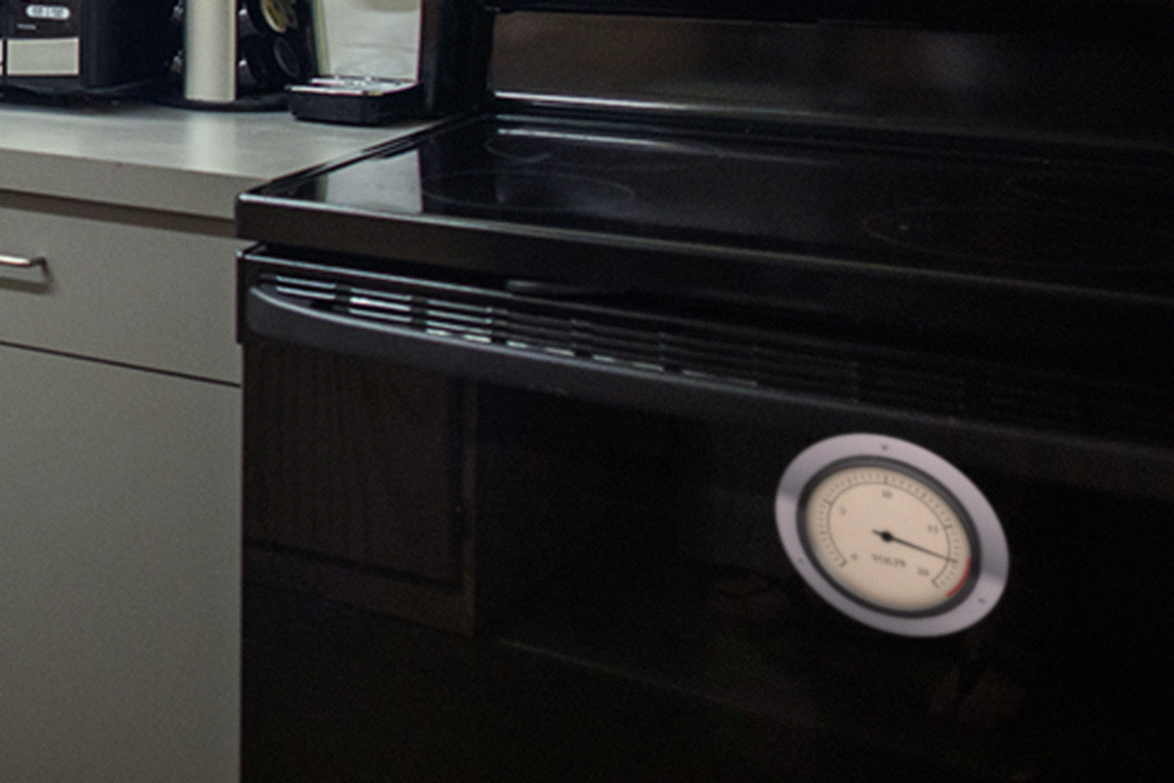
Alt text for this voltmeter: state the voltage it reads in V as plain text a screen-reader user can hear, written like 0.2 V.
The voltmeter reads 17.5 V
